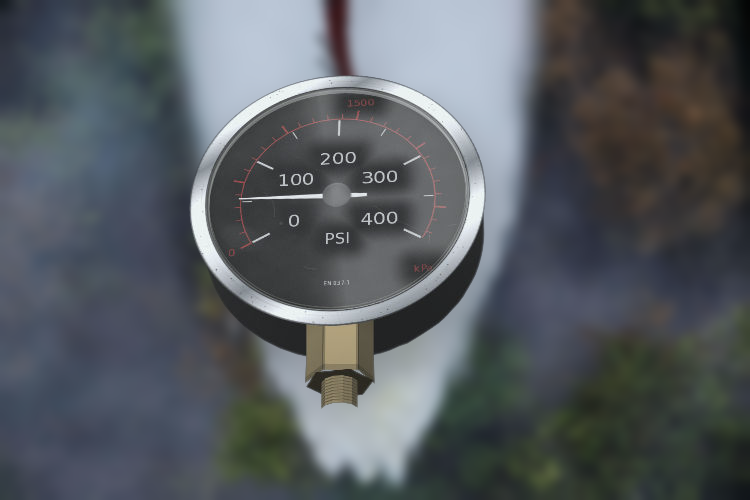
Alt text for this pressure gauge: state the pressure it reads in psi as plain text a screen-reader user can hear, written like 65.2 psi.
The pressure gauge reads 50 psi
